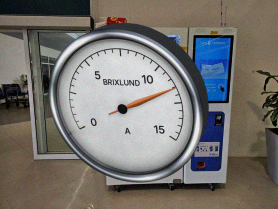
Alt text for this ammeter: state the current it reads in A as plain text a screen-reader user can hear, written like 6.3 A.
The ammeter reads 11.5 A
